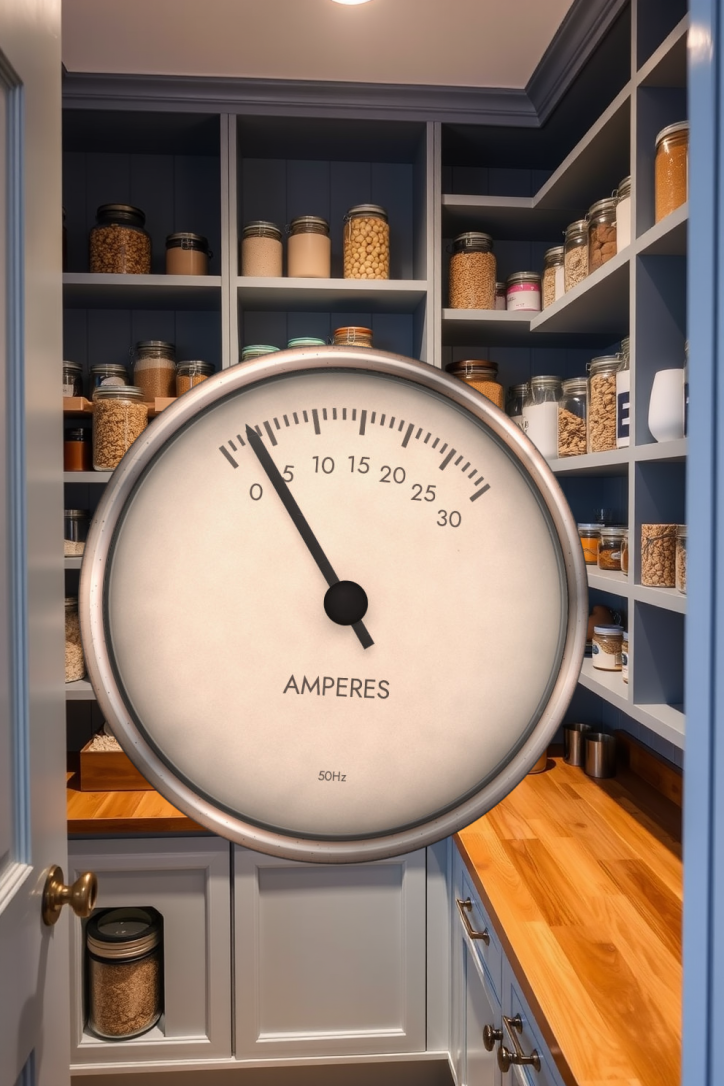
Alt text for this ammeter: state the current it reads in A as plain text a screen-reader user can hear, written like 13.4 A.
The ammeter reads 3 A
